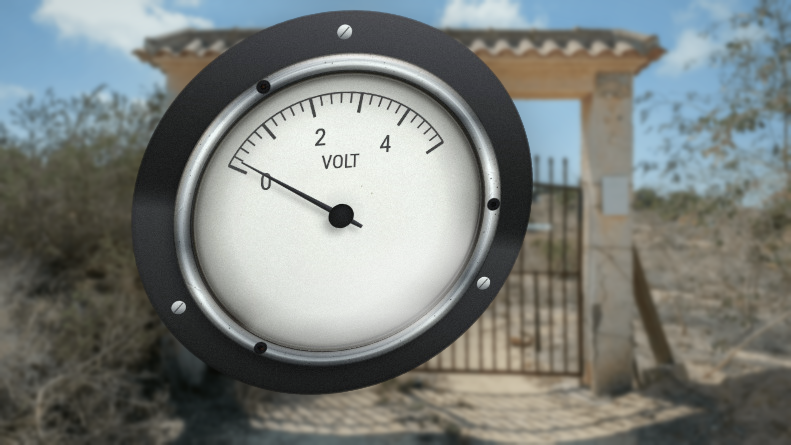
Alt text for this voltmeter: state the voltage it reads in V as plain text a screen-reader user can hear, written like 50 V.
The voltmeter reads 0.2 V
